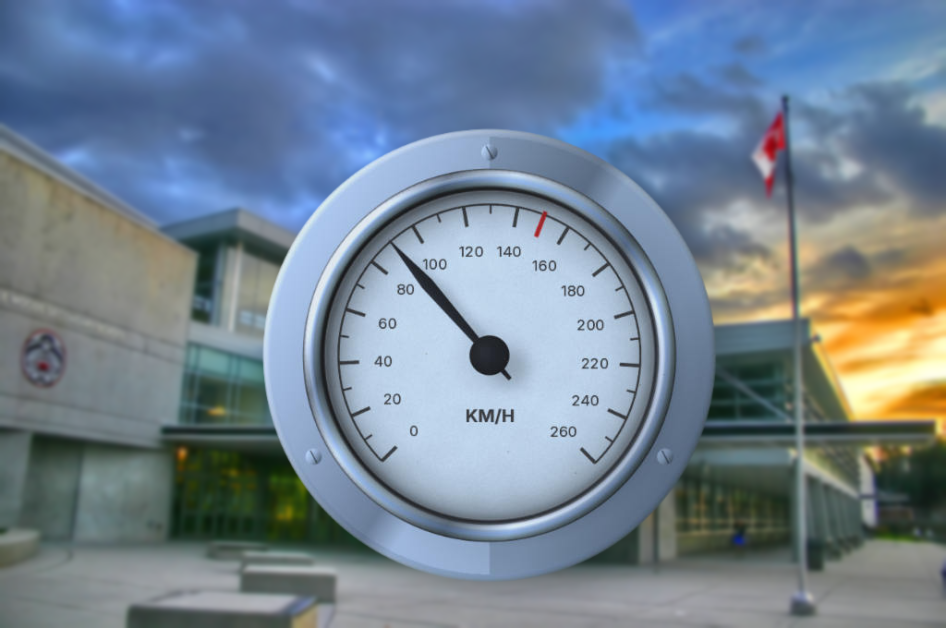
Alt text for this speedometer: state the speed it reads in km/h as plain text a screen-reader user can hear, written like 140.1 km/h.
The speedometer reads 90 km/h
